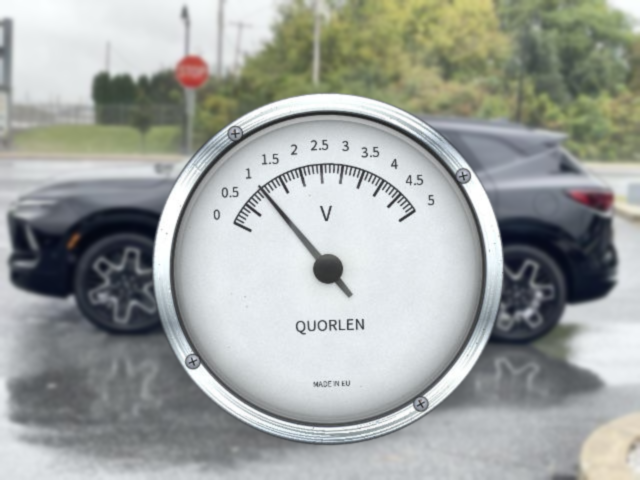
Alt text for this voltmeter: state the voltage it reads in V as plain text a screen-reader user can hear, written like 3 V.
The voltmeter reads 1 V
